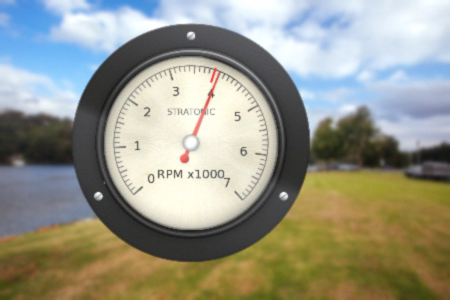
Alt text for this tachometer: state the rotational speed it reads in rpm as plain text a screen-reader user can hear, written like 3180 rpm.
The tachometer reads 4000 rpm
